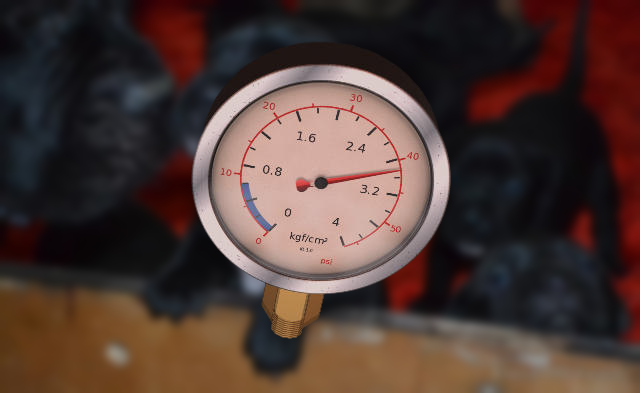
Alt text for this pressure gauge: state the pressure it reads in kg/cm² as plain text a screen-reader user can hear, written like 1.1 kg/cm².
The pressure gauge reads 2.9 kg/cm²
